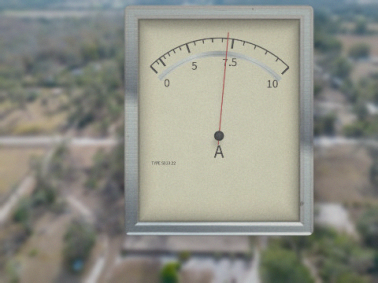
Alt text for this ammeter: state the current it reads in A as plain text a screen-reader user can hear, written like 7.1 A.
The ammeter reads 7.25 A
